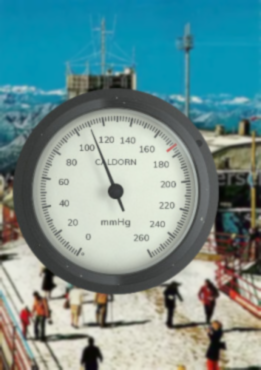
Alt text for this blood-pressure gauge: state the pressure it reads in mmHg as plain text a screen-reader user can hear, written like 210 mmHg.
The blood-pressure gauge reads 110 mmHg
